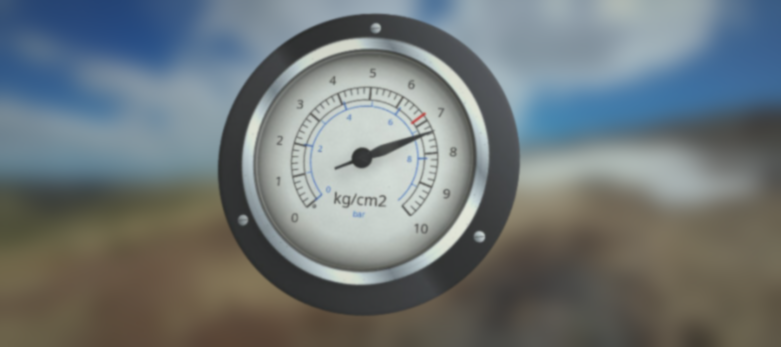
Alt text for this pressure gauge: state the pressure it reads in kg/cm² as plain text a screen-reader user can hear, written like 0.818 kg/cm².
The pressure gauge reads 7.4 kg/cm²
